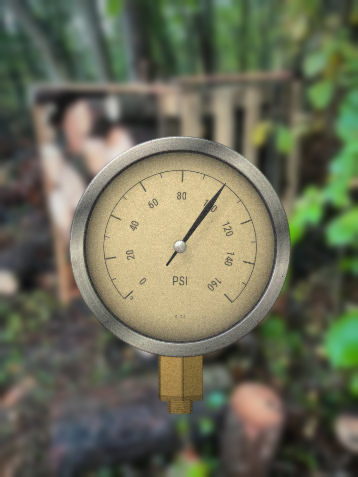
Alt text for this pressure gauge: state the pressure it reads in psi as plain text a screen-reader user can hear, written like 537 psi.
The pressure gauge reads 100 psi
